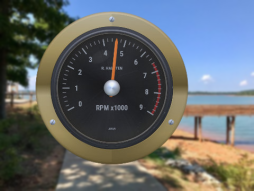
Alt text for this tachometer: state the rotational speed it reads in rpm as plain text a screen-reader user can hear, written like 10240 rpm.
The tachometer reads 4600 rpm
